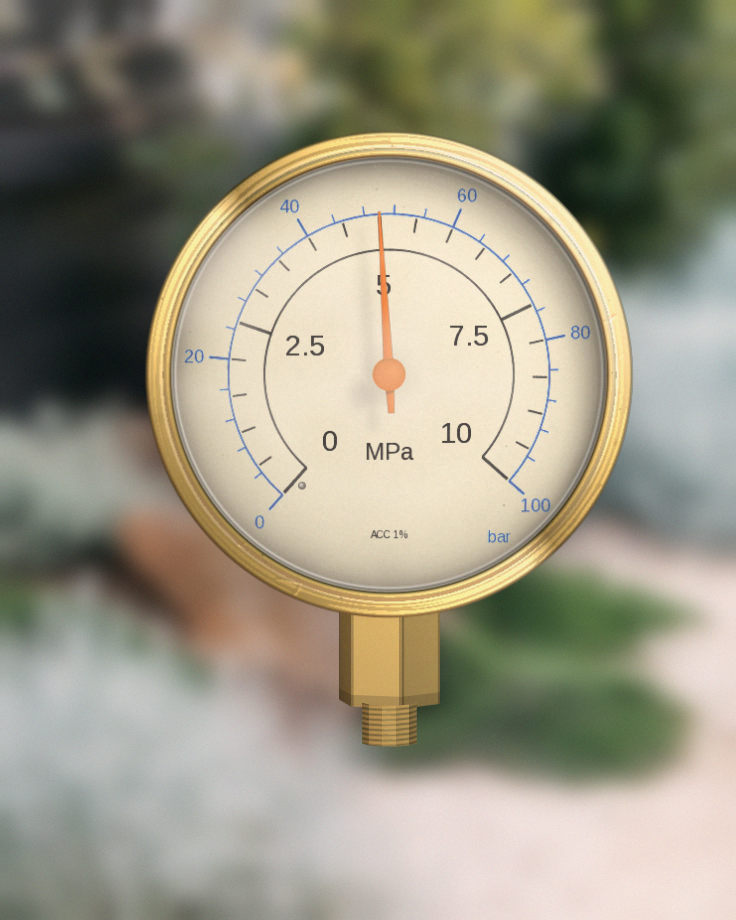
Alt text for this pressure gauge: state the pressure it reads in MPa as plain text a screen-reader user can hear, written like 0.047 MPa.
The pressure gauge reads 5 MPa
